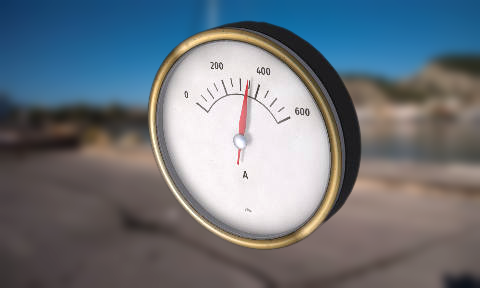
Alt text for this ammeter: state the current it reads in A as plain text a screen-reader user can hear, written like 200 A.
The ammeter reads 350 A
